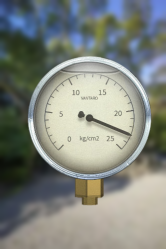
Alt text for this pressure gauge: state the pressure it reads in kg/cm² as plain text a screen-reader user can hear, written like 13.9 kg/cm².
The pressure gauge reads 23 kg/cm²
